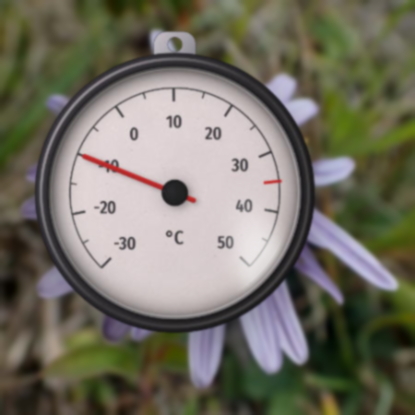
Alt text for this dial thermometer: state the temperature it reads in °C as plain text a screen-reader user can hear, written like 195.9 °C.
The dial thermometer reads -10 °C
